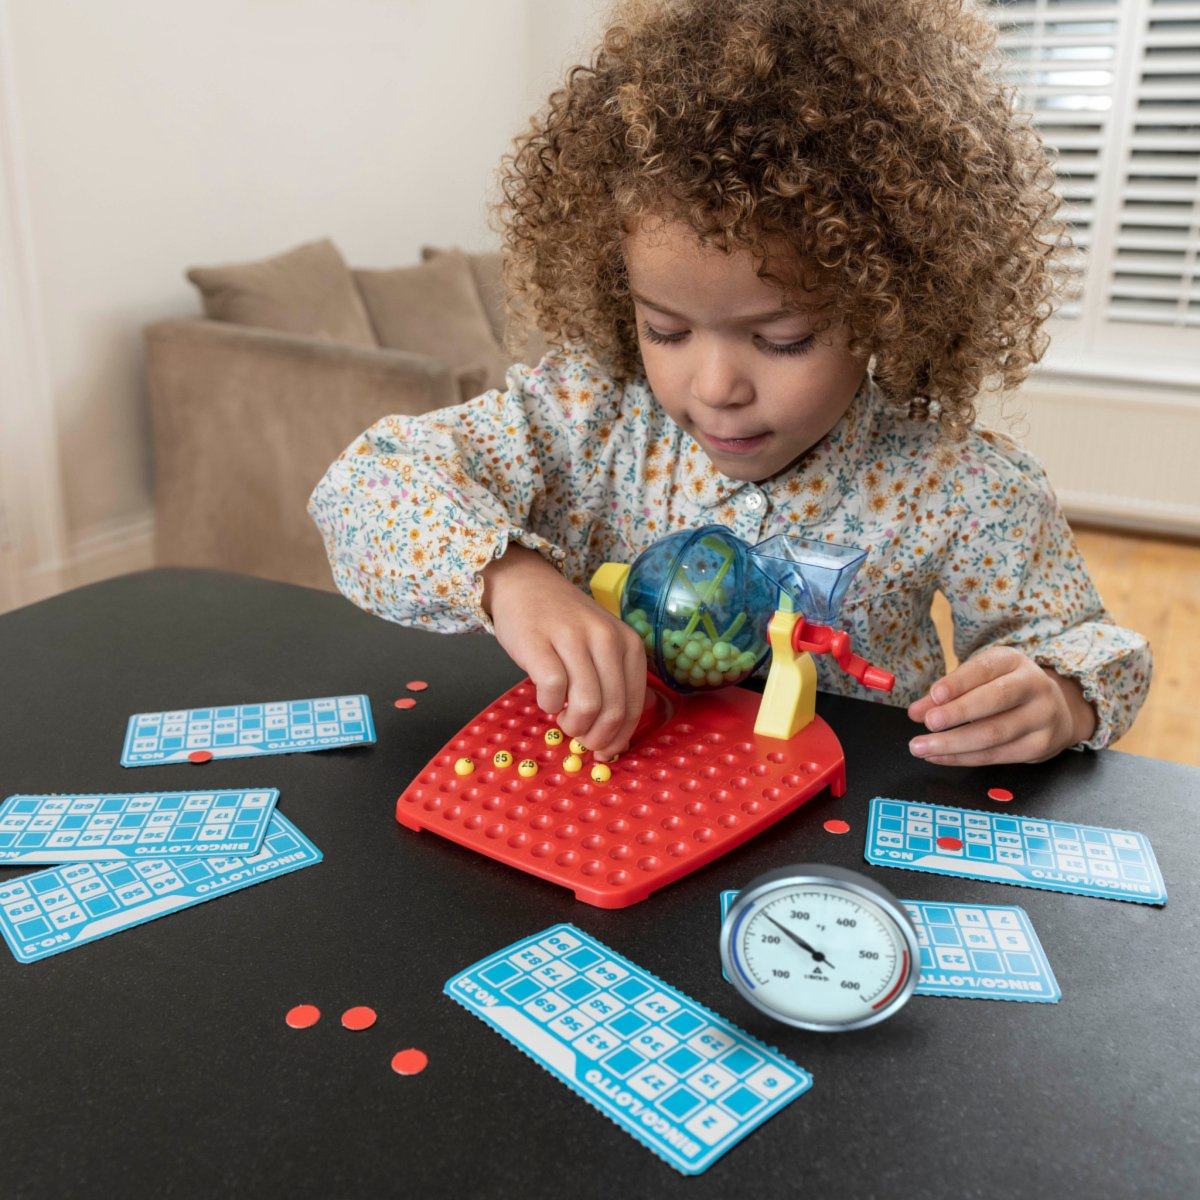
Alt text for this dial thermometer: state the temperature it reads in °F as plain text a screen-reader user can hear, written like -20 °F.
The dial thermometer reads 250 °F
